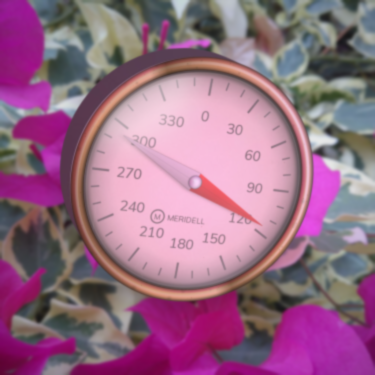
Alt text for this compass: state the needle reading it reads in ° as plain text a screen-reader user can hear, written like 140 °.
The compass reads 115 °
